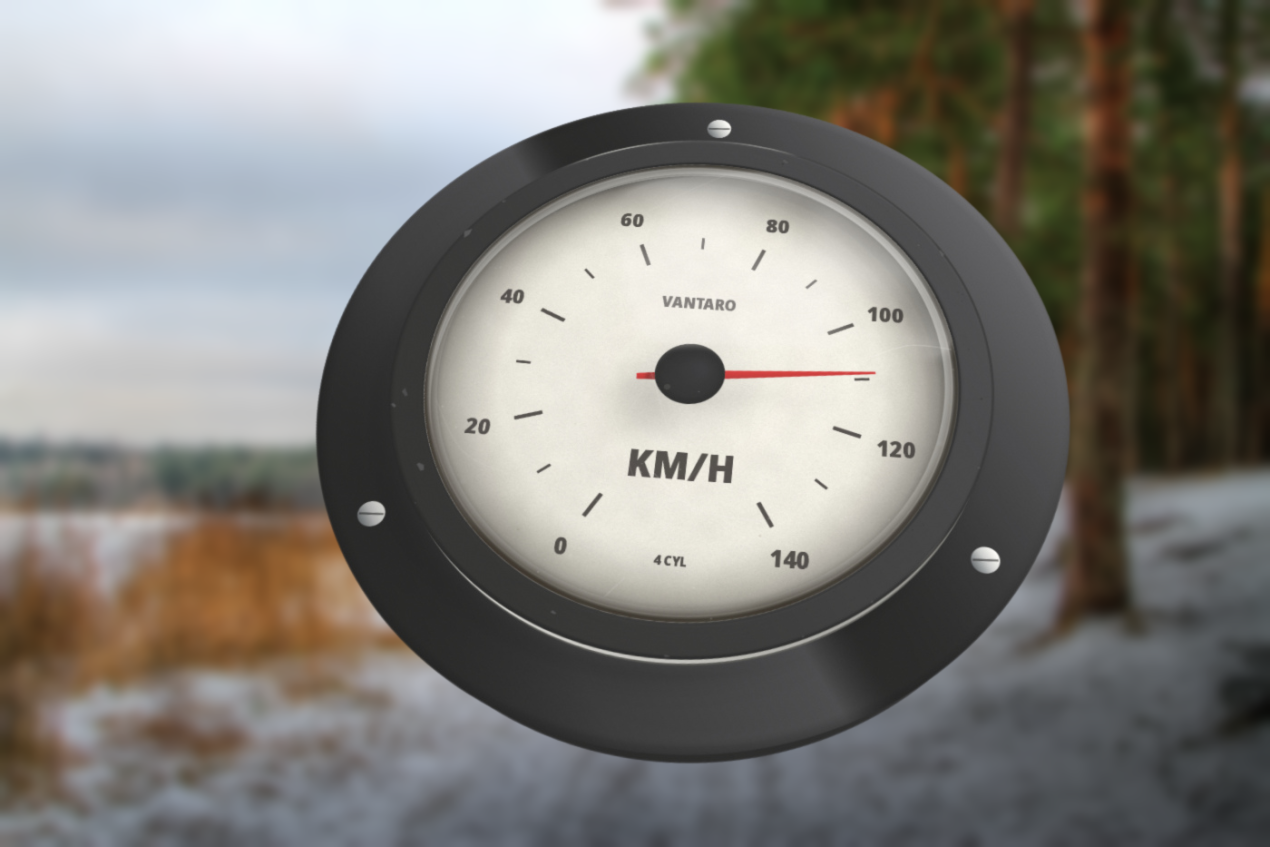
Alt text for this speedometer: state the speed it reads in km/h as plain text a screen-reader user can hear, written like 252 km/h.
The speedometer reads 110 km/h
